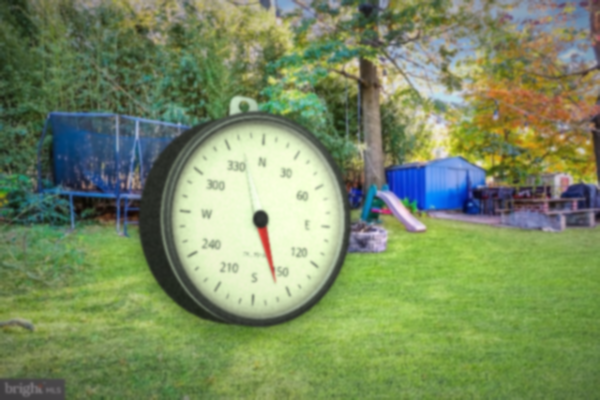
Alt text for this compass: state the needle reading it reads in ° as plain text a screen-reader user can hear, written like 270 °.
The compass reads 160 °
